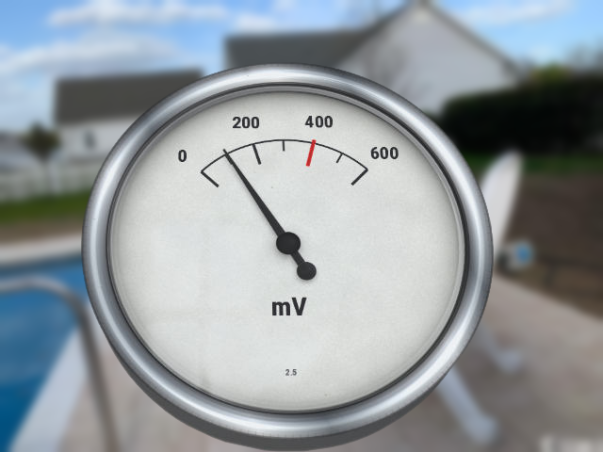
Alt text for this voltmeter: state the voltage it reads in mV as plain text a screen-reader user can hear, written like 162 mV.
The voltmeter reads 100 mV
